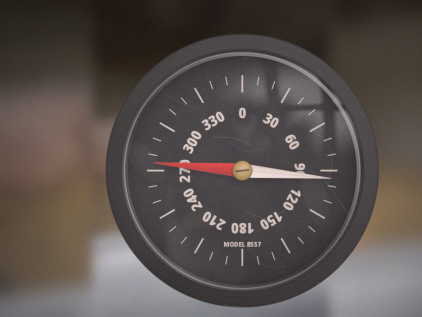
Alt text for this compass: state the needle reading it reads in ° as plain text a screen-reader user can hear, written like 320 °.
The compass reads 275 °
